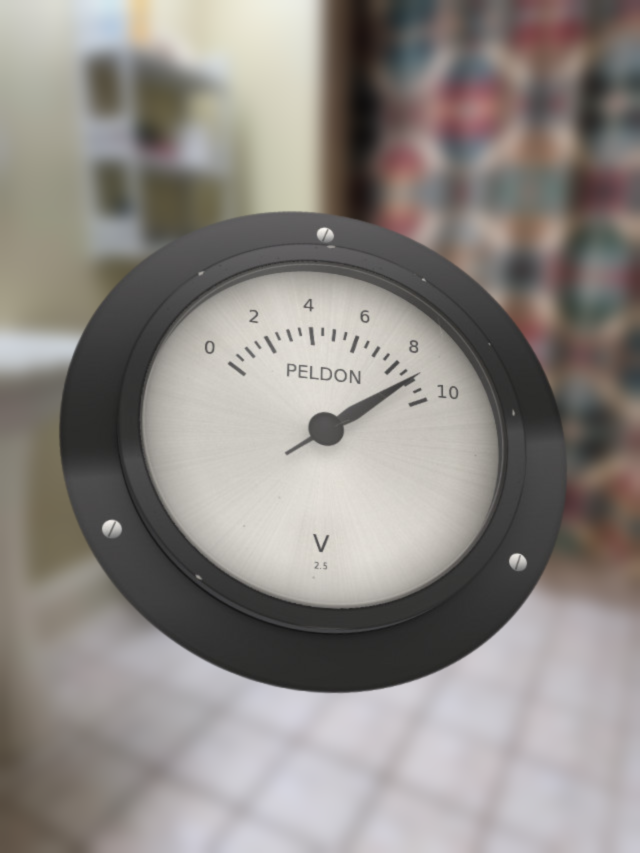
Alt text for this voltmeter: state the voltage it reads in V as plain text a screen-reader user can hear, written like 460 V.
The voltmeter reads 9 V
